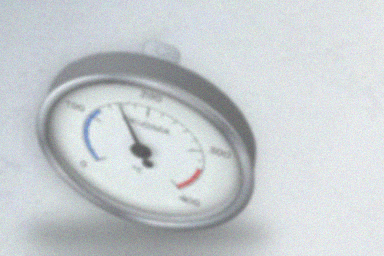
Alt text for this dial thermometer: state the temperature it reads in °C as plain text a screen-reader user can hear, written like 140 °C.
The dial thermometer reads 160 °C
